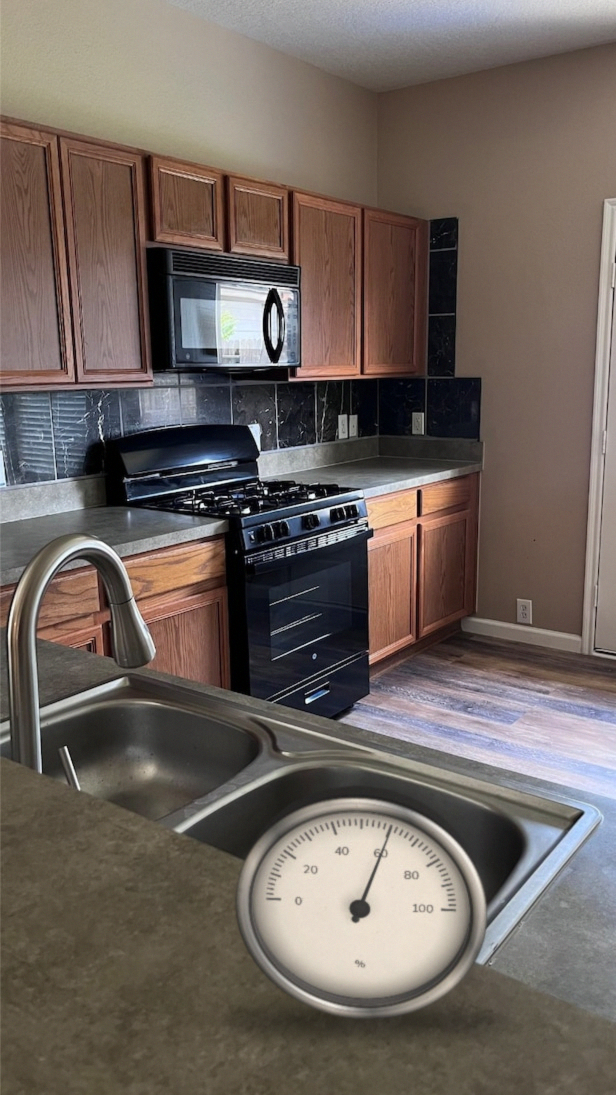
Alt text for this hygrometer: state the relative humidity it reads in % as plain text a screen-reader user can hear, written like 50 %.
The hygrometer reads 60 %
